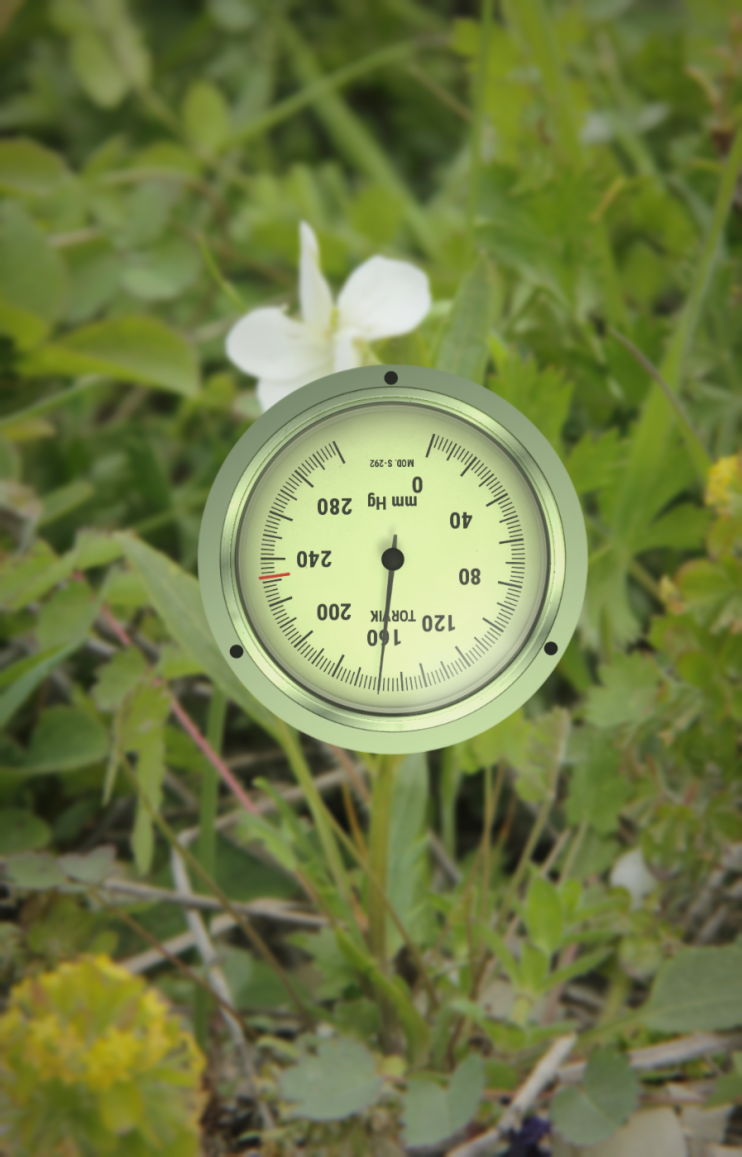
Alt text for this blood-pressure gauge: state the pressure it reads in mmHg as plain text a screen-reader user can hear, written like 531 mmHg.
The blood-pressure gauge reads 160 mmHg
